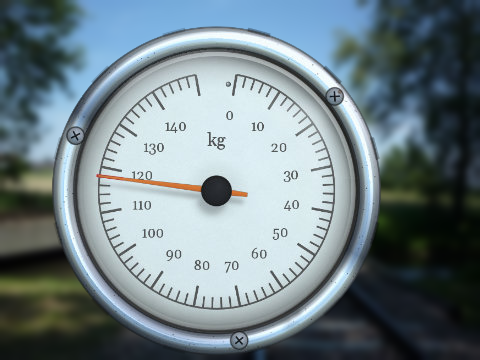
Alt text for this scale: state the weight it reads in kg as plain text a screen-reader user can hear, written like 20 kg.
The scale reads 118 kg
